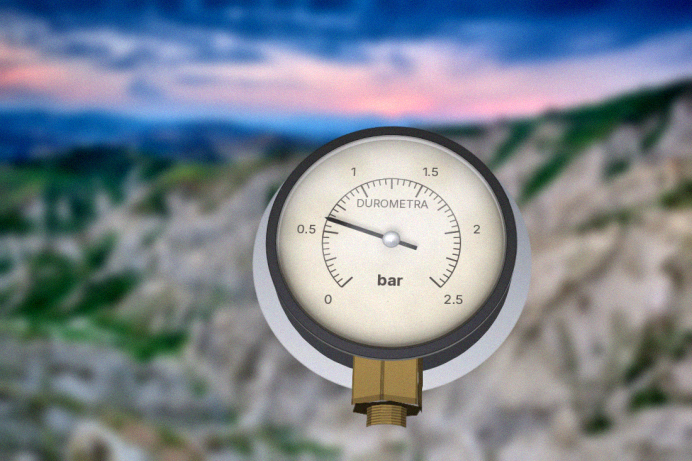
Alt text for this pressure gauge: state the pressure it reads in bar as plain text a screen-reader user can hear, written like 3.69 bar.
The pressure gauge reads 0.6 bar
